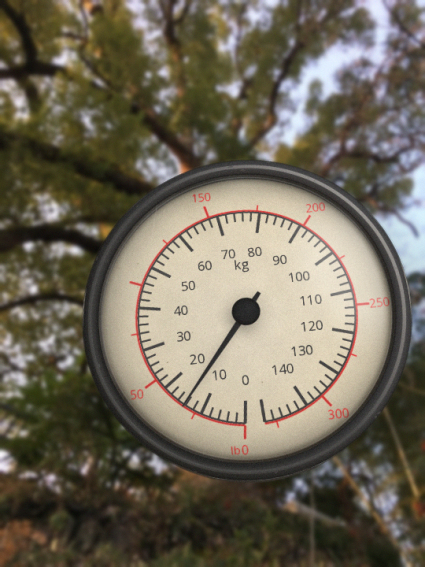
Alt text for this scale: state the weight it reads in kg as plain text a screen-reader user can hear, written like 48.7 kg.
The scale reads 14 kg
